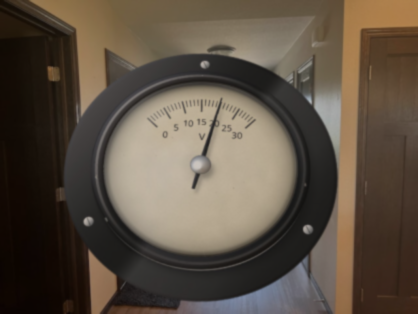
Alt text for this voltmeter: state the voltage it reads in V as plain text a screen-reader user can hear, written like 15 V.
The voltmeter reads 20 V
